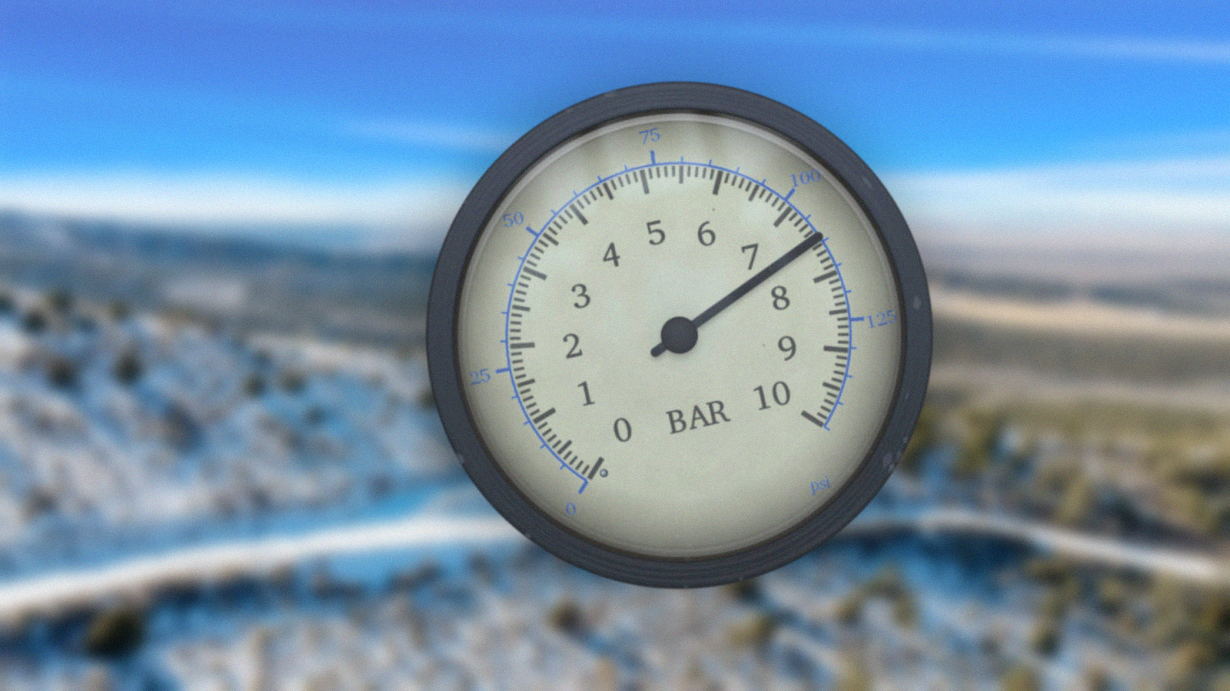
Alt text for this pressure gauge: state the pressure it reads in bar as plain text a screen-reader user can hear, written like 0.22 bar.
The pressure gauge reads 7.5 bar
